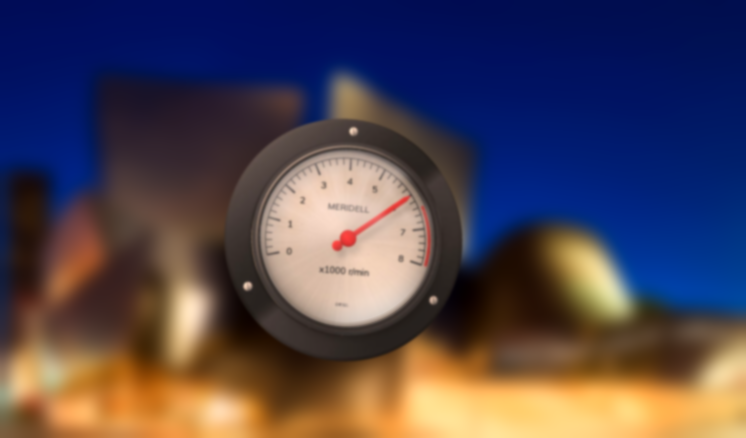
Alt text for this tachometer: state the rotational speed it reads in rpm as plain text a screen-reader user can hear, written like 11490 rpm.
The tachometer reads 6000 rpm
